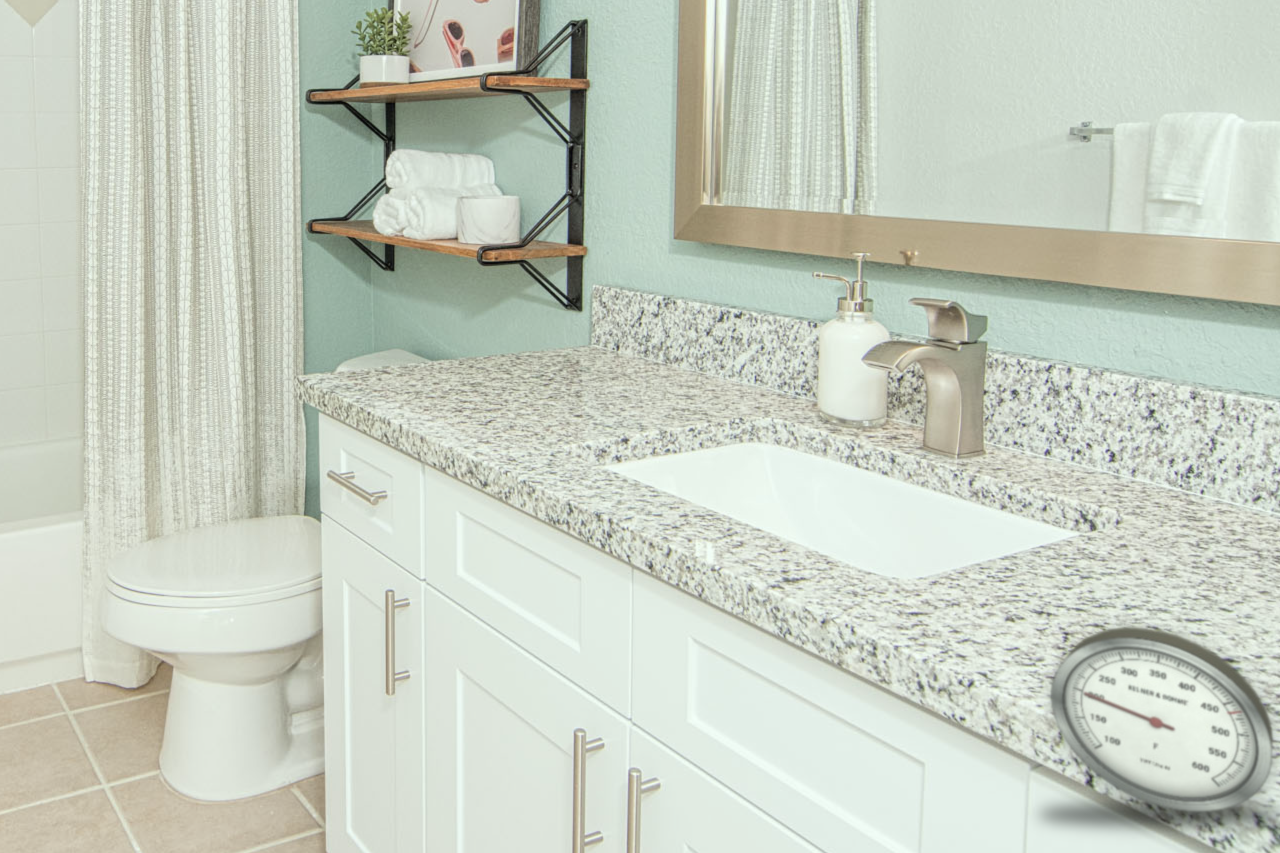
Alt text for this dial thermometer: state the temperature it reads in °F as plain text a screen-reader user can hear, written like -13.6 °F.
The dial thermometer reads 200 °F
